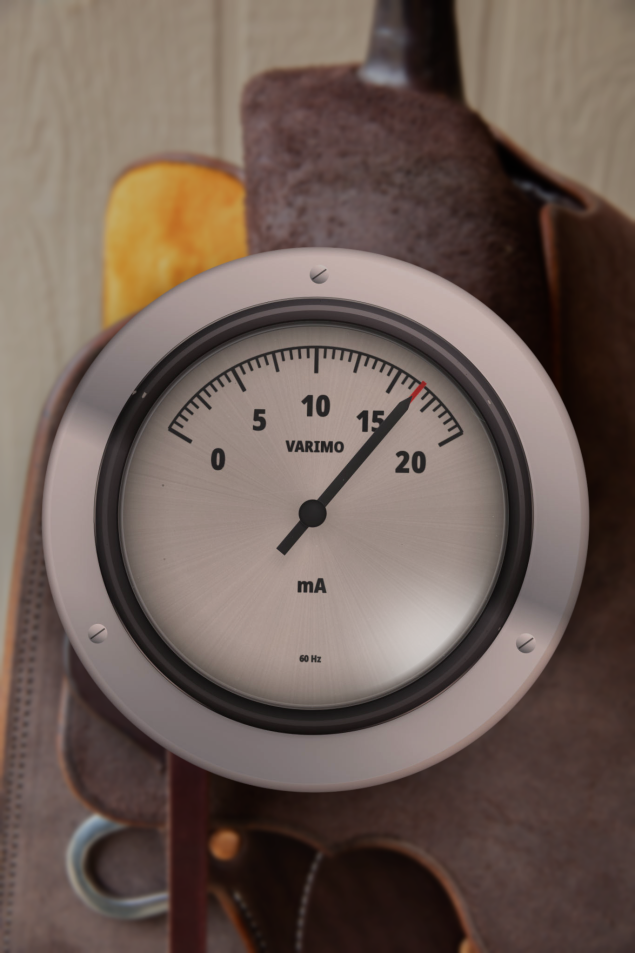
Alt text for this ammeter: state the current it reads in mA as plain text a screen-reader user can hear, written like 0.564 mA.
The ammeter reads 16.5 mA
